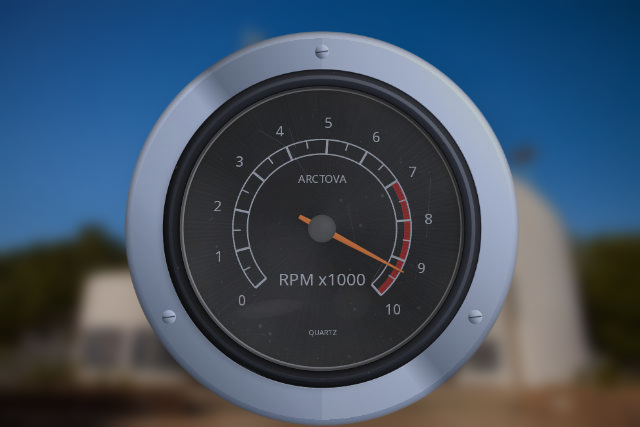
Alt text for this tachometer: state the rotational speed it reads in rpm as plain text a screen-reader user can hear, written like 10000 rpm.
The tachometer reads 9250 rpm
